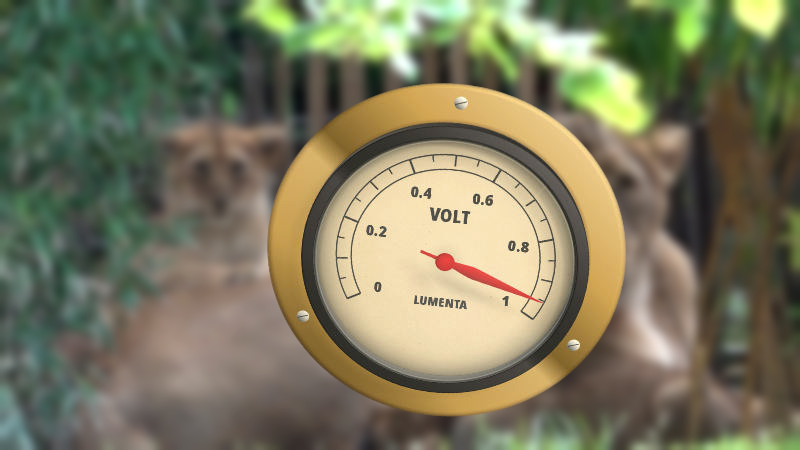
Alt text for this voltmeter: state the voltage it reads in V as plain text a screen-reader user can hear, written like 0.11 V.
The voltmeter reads 0.95 V
